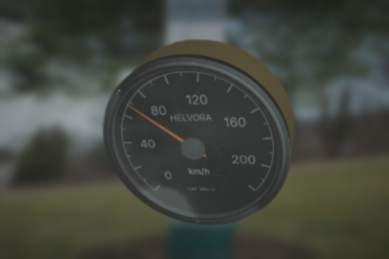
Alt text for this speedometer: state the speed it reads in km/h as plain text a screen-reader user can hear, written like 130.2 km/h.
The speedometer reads 70 km/h
